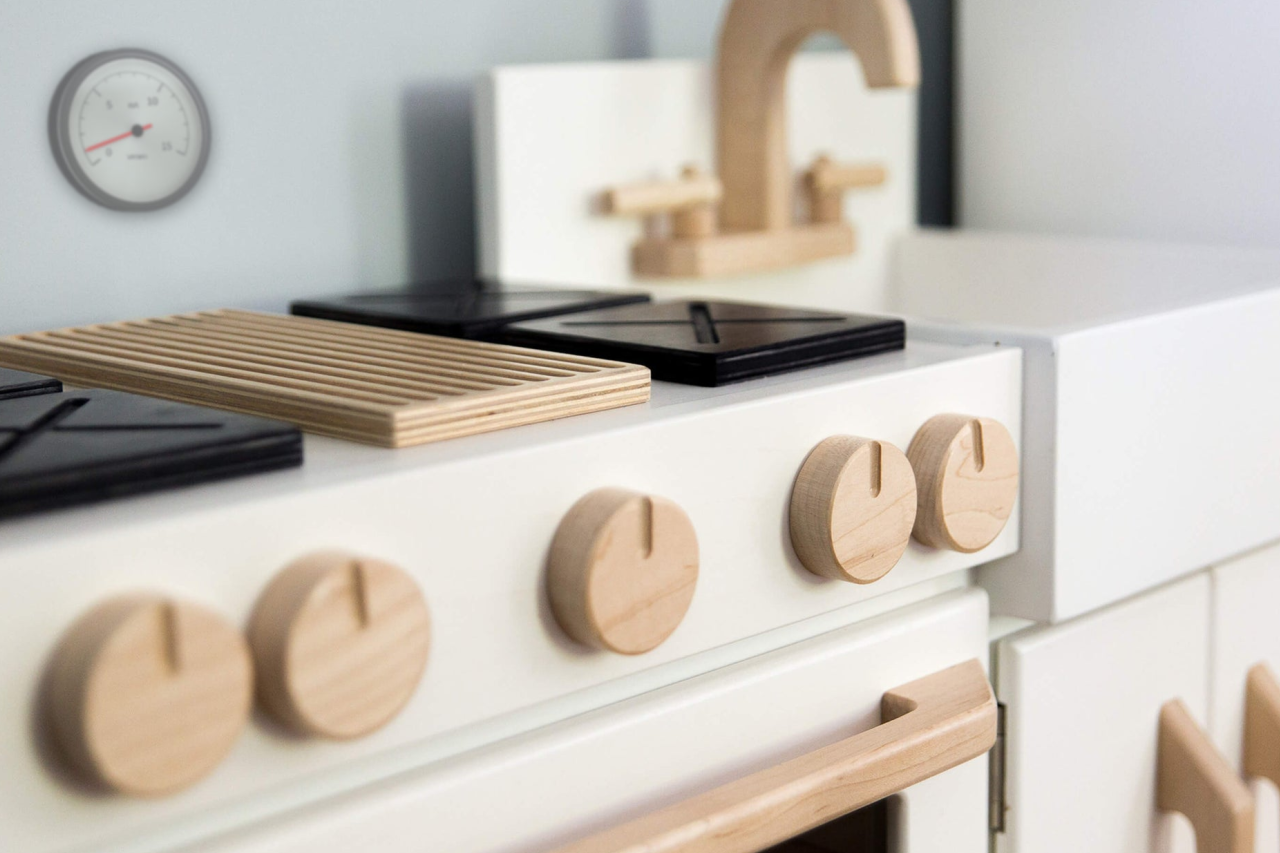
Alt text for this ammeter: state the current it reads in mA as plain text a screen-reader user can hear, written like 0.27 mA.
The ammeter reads 1 mA
